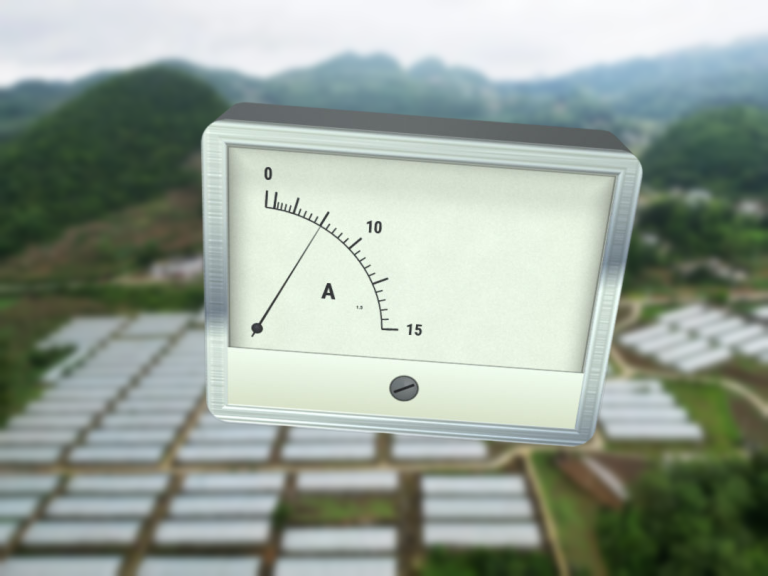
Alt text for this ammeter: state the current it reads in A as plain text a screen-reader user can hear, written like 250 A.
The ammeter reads 7.5 A
